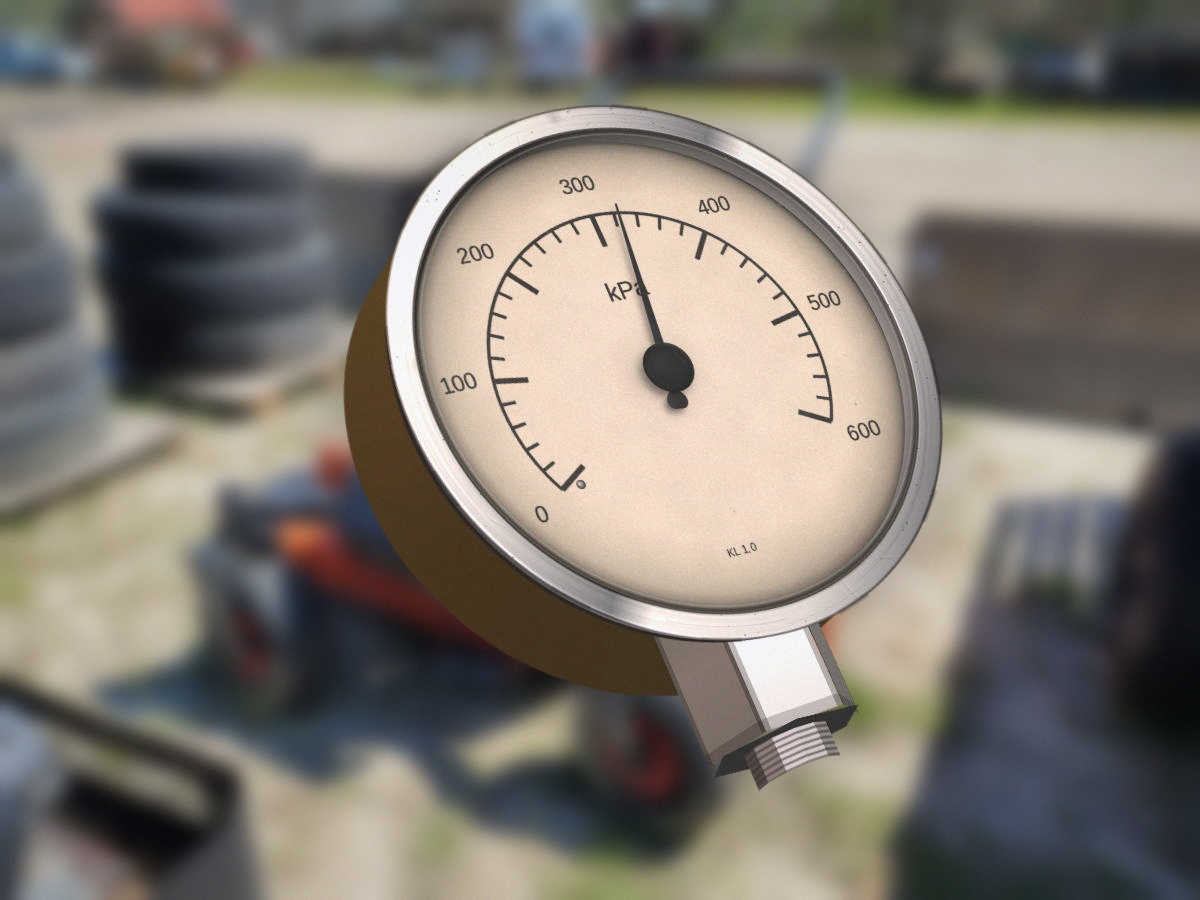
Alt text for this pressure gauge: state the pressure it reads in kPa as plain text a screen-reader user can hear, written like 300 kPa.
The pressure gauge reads 320 kPa
